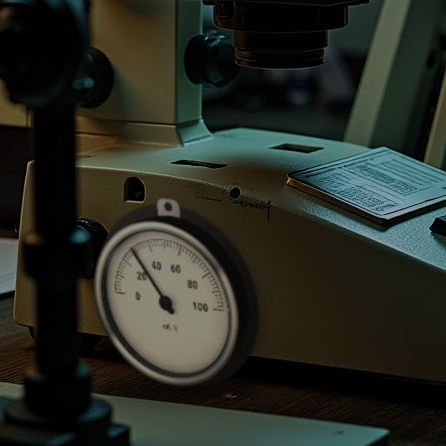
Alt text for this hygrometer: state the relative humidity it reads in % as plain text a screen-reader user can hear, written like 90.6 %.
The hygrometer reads 30 %
